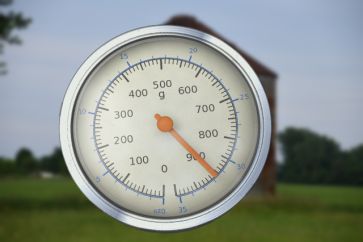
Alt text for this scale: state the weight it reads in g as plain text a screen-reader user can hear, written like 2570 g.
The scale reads 900 g
